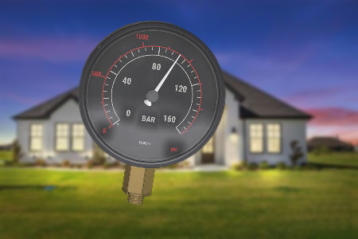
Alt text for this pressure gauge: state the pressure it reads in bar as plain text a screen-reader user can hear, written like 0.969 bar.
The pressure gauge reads 95 bar
